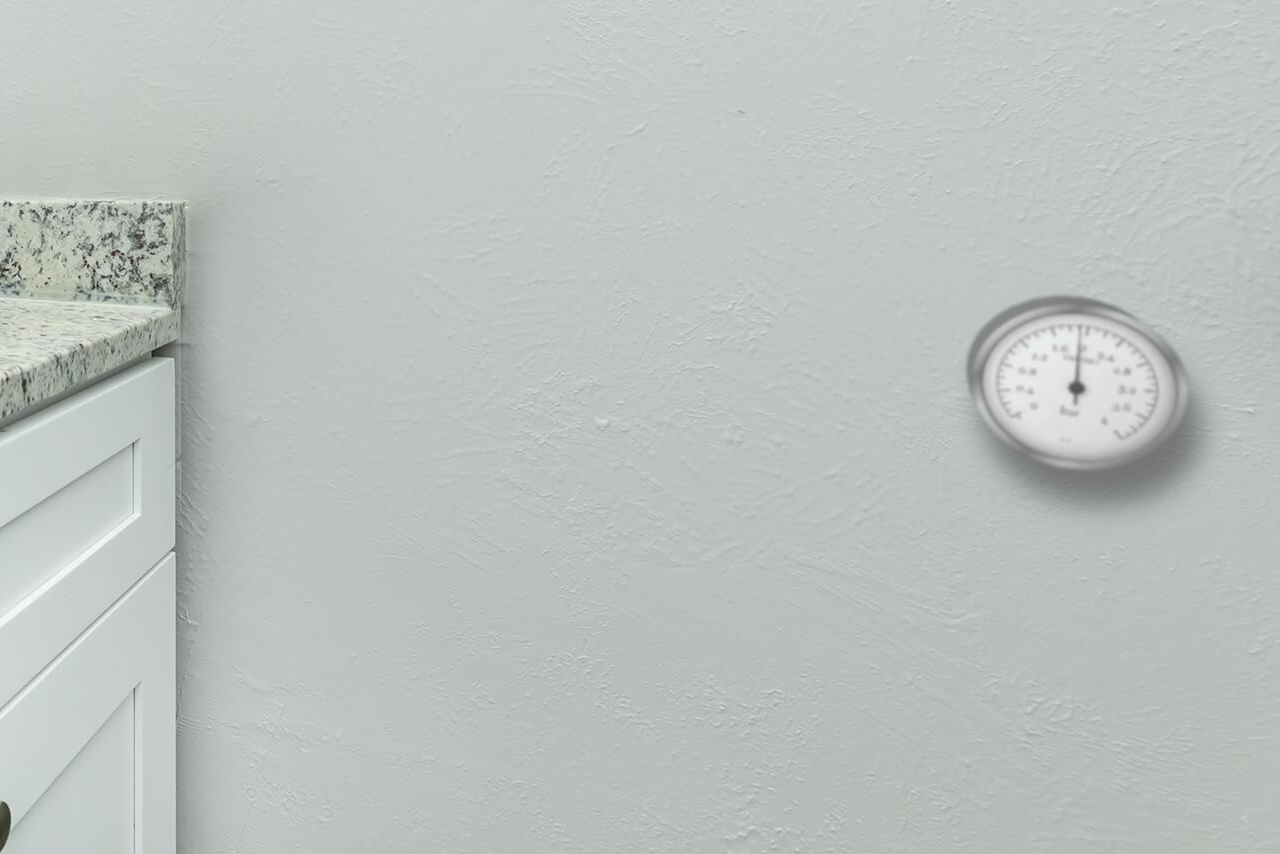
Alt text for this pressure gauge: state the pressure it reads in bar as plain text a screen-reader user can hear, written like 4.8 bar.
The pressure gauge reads 1.9 bar
